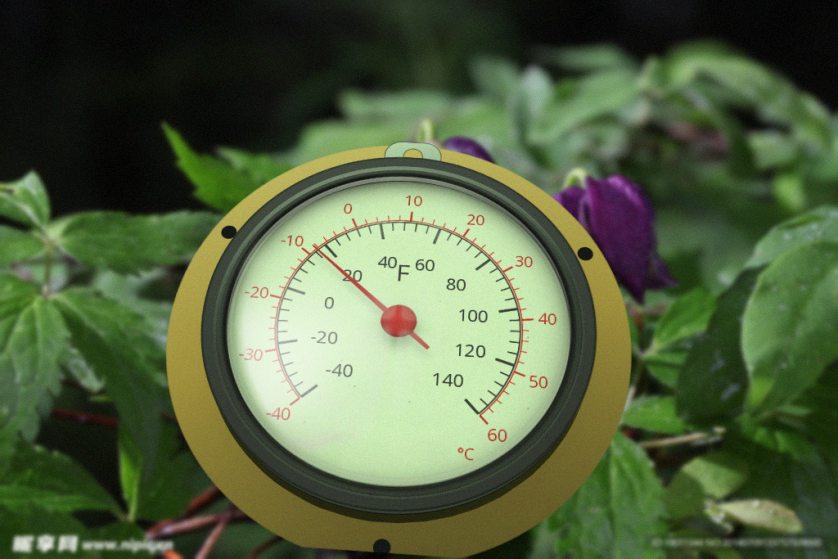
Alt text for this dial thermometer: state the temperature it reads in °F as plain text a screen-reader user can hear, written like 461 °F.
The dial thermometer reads 16 °F
